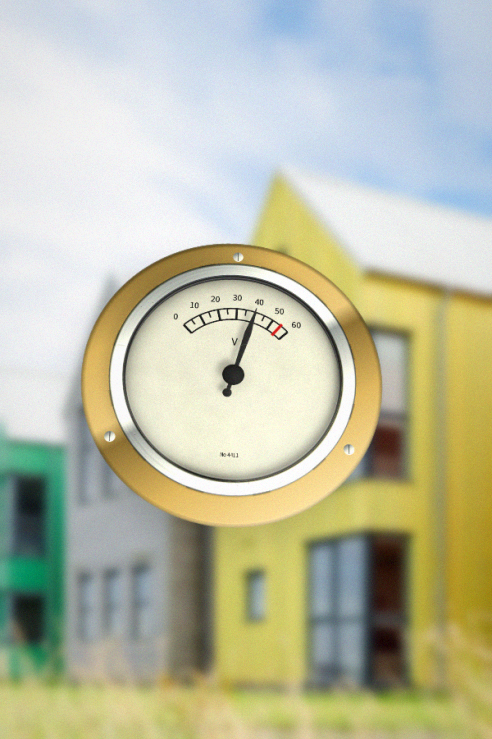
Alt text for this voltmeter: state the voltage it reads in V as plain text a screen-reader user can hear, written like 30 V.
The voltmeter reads 40 V
